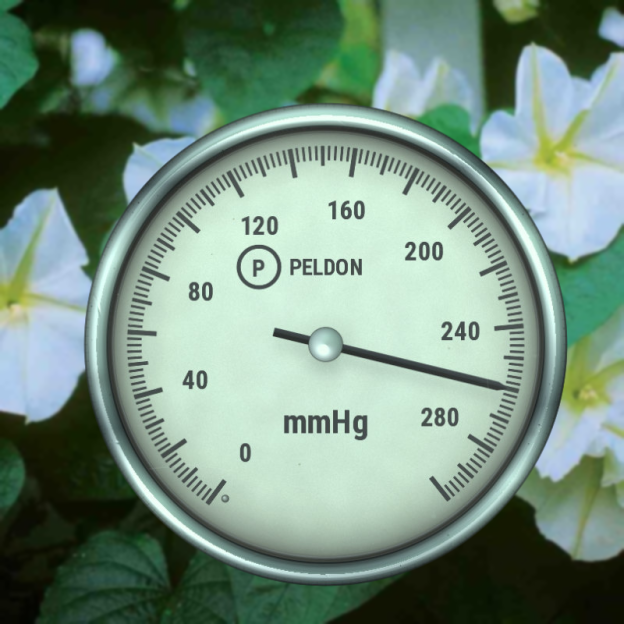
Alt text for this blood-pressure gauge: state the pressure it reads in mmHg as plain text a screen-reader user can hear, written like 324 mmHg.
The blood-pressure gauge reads 260 mmHg
